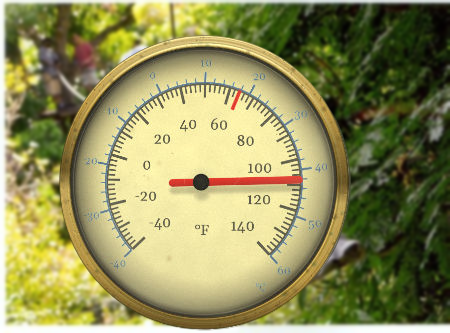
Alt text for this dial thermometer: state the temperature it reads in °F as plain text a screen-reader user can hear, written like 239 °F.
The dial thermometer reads 108 °F
